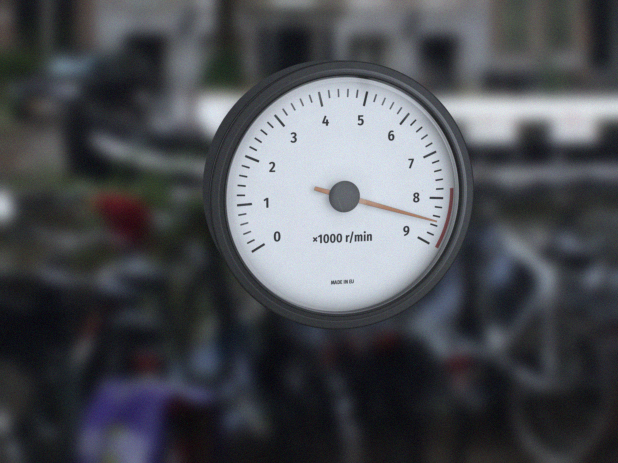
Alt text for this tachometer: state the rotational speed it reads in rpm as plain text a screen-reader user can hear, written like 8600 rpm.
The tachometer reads 8500 rpm
